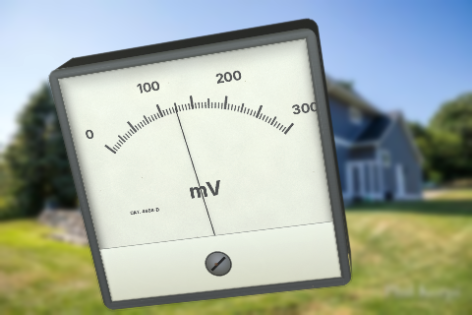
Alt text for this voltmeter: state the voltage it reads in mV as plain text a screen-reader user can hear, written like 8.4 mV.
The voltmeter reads 125 mV
